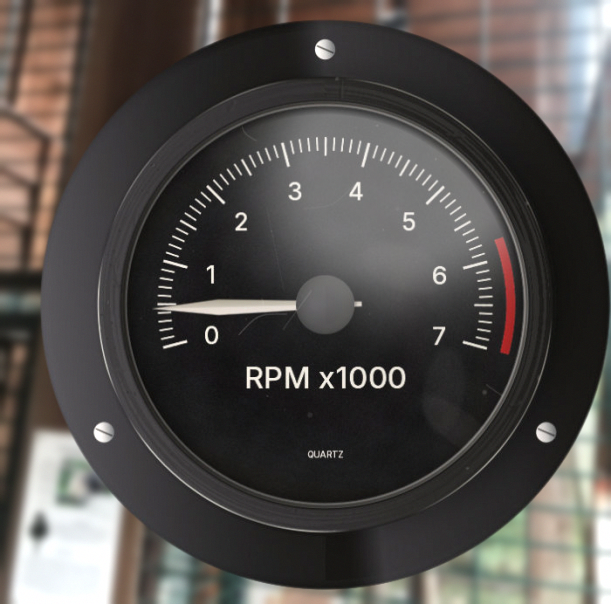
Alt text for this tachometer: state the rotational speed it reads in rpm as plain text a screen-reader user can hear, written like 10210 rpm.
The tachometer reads 450 rpm
